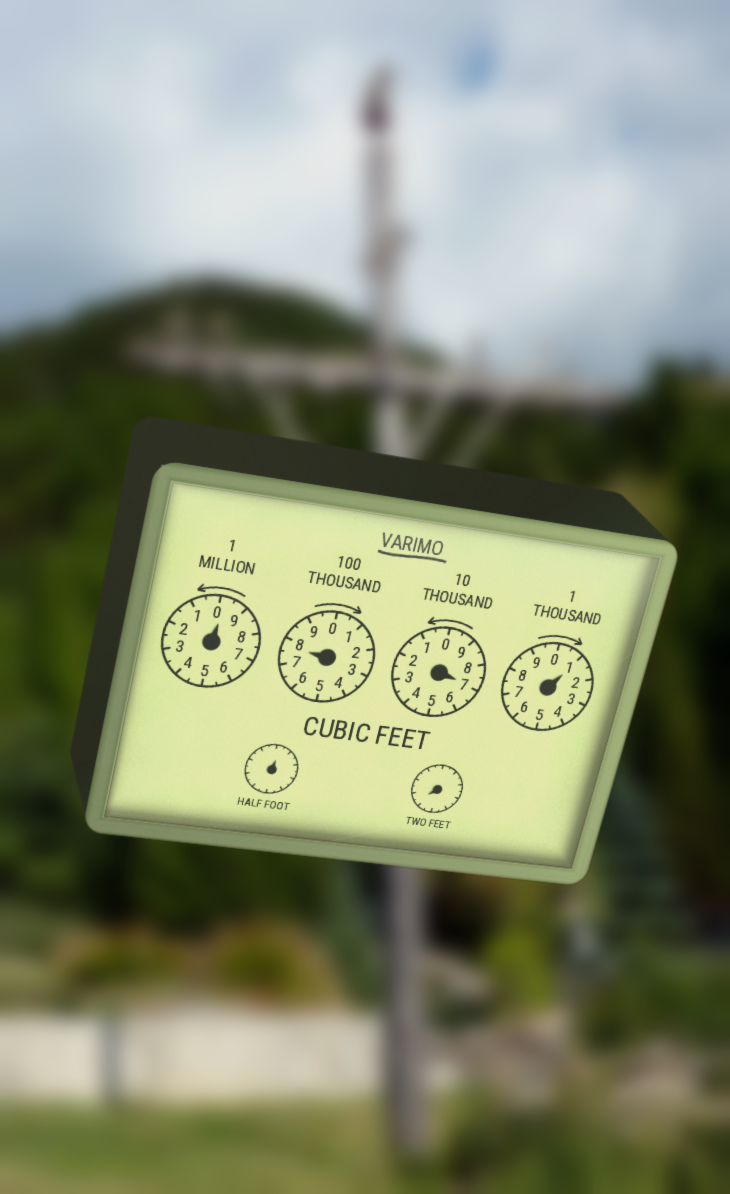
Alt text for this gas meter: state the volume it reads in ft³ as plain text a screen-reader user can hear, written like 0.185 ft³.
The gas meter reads 977100 ft³
